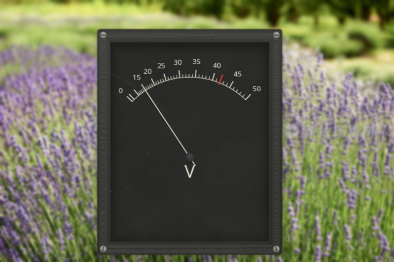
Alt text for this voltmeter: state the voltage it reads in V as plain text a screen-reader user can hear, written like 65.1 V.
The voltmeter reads 15 V
